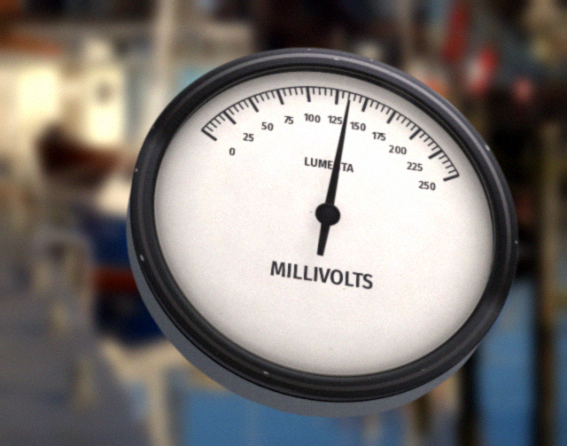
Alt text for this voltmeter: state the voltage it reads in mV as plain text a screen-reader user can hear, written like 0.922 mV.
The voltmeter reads 135 mV
